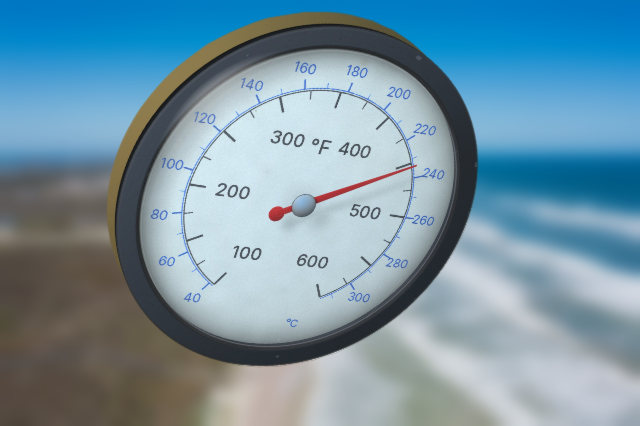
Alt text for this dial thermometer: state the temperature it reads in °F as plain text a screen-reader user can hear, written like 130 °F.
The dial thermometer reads 450 °F
